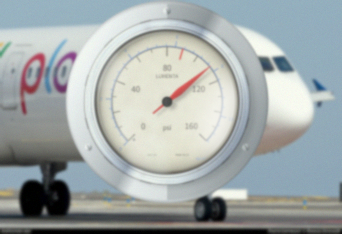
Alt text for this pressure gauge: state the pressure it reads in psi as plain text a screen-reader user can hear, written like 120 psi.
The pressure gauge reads 110 psi
